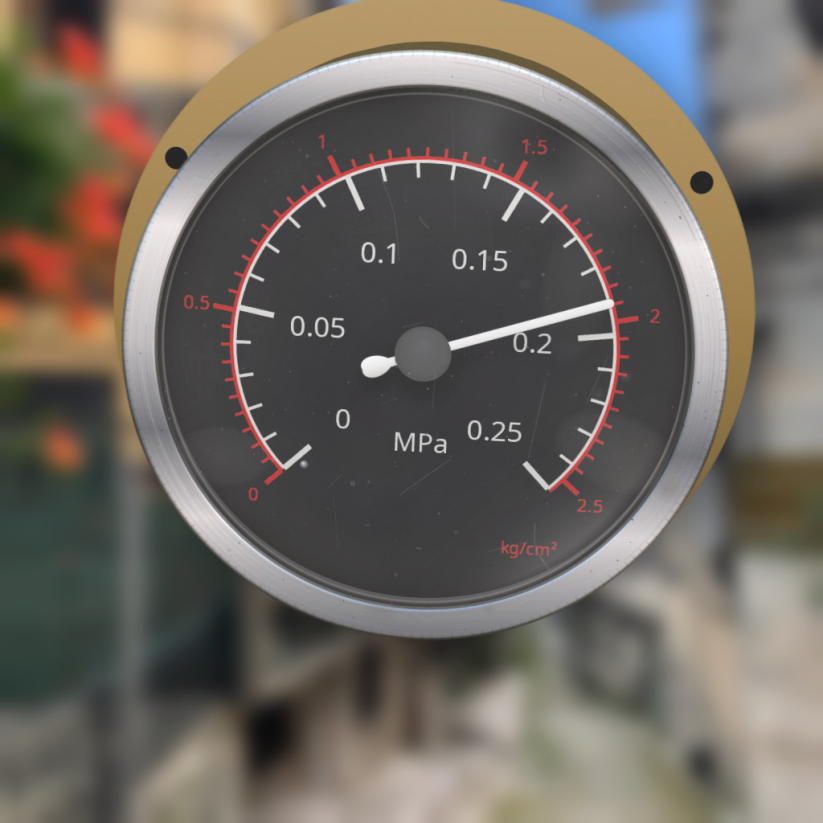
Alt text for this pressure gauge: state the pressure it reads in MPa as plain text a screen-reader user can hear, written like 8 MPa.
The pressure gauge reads 0.19 MPa
